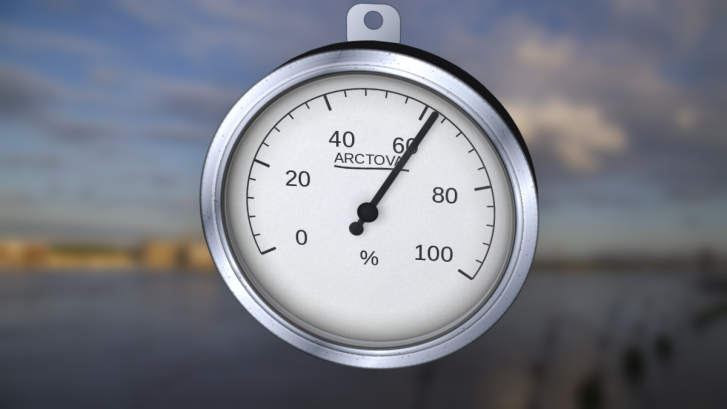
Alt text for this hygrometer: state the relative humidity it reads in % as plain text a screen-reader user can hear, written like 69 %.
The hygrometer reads 62 %
